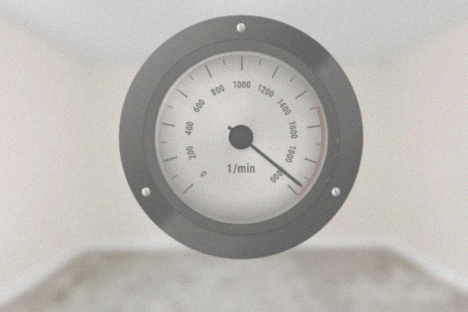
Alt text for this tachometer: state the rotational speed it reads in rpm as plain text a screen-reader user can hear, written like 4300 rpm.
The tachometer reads 1950 rpm
